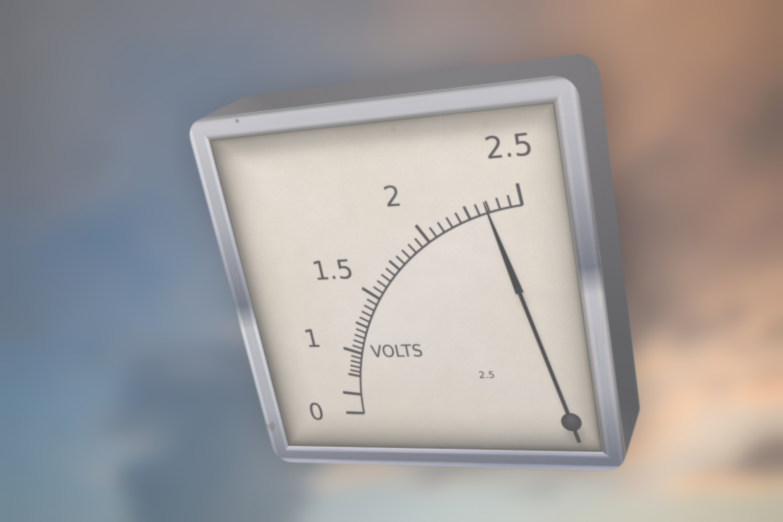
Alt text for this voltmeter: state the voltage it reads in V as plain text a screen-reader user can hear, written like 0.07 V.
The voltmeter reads 2.35 V
